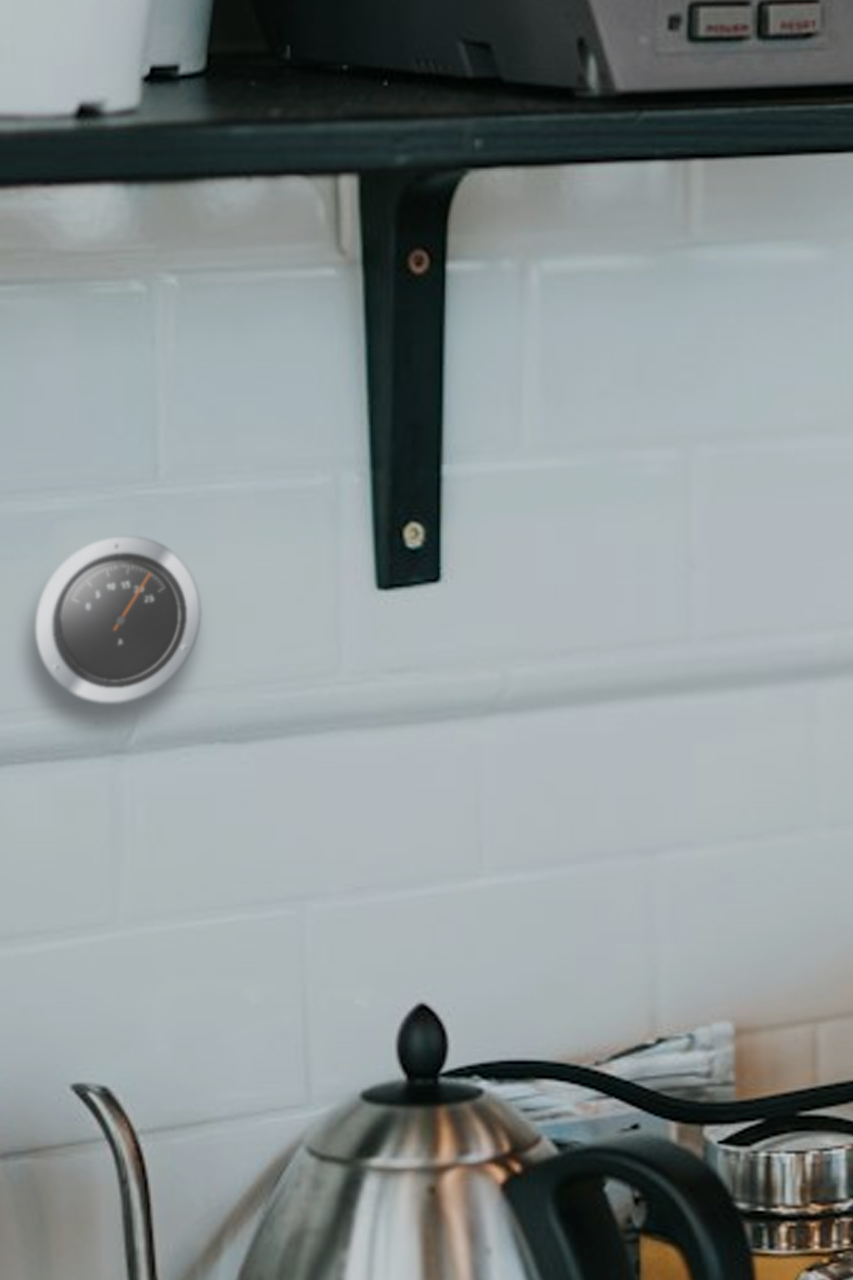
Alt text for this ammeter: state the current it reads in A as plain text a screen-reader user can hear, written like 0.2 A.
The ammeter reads 20 A
